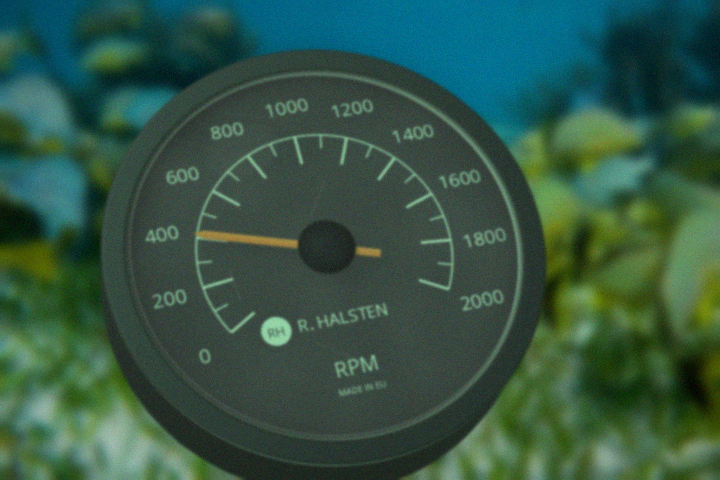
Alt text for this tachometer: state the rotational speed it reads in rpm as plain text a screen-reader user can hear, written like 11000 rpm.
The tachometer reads 400 rpm
